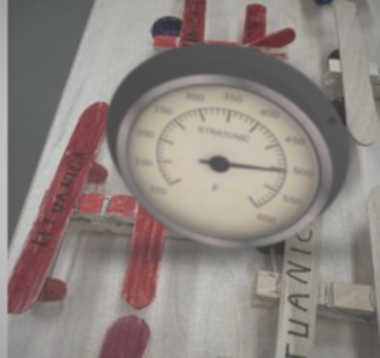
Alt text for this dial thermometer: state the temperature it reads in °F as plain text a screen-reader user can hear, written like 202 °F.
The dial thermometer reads 500 °F
